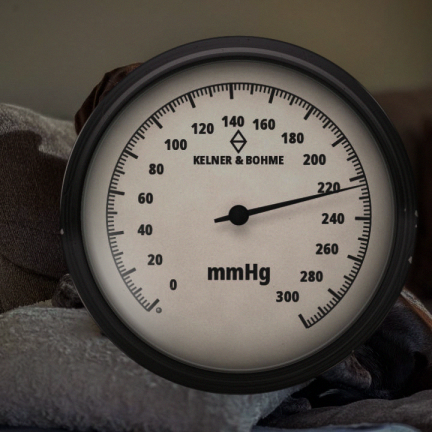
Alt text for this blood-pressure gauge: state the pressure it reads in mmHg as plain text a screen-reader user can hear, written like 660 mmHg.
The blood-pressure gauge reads 224 mmHg
